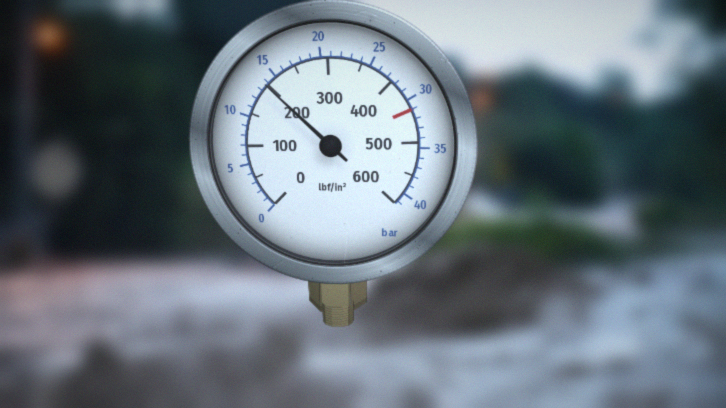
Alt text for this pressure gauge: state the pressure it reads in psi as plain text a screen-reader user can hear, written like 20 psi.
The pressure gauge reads 200 psi
